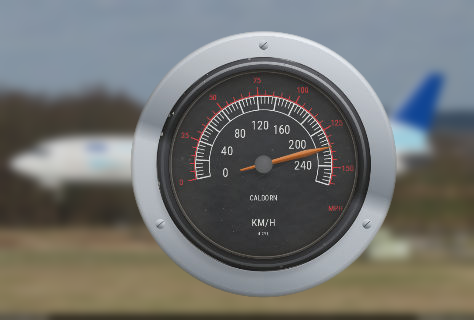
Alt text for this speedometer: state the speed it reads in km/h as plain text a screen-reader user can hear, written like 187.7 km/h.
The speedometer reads 220 km/h
